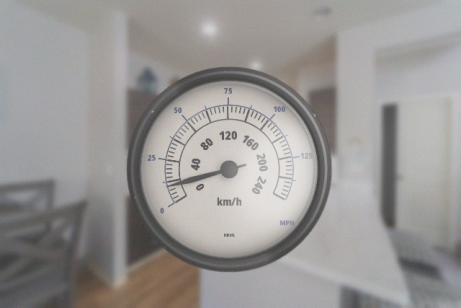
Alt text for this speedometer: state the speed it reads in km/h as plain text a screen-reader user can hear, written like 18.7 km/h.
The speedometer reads 16 km/h
